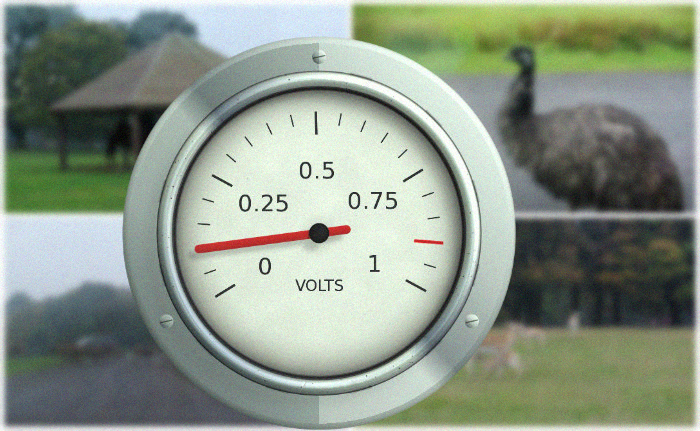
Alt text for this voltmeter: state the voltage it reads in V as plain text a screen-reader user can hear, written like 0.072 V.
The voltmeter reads 0.1 V
